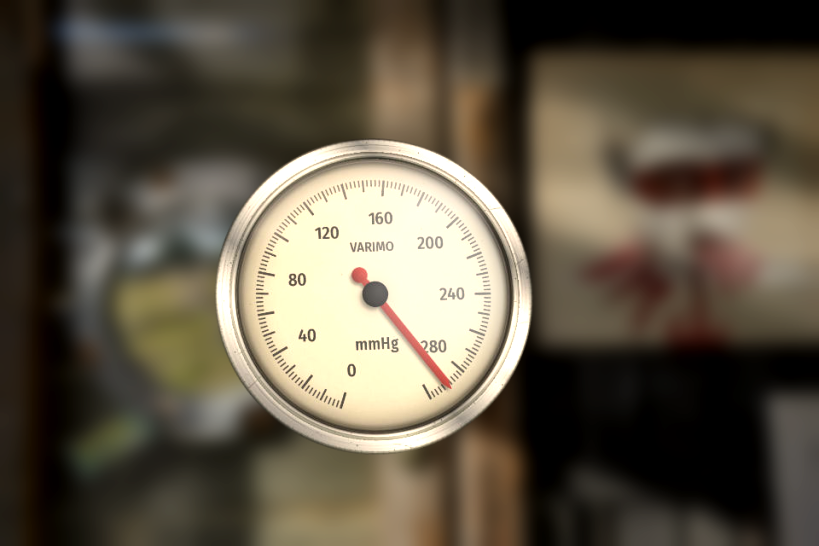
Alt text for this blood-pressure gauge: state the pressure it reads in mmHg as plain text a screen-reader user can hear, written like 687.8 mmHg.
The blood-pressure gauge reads 290 mmHg
